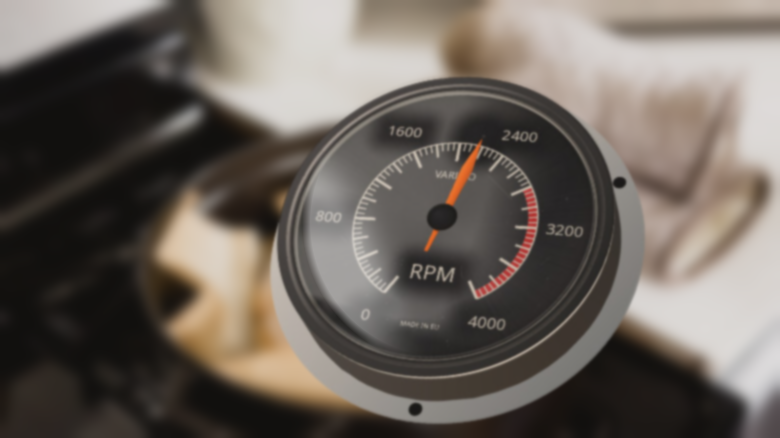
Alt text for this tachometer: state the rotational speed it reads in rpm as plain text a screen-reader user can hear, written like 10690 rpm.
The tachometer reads 2200 rpm
